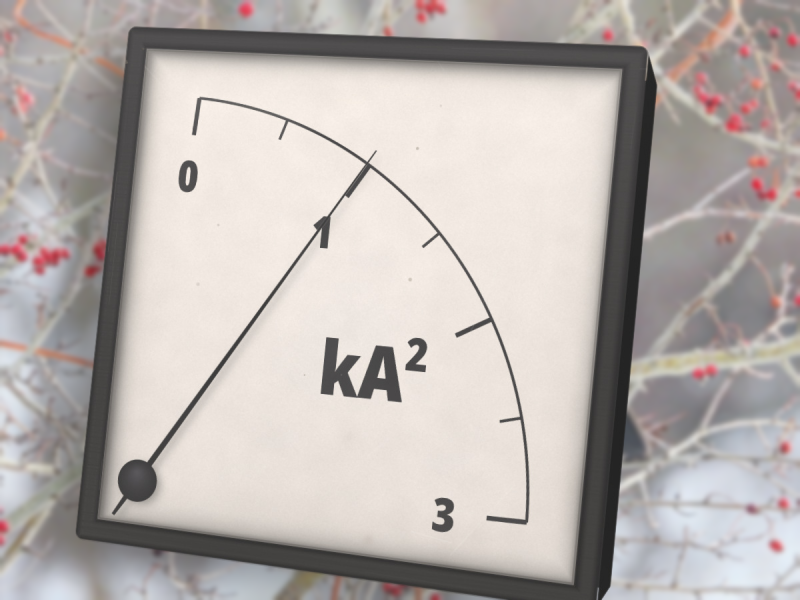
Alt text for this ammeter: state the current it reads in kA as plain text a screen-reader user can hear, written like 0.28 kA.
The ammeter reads 1 kA
